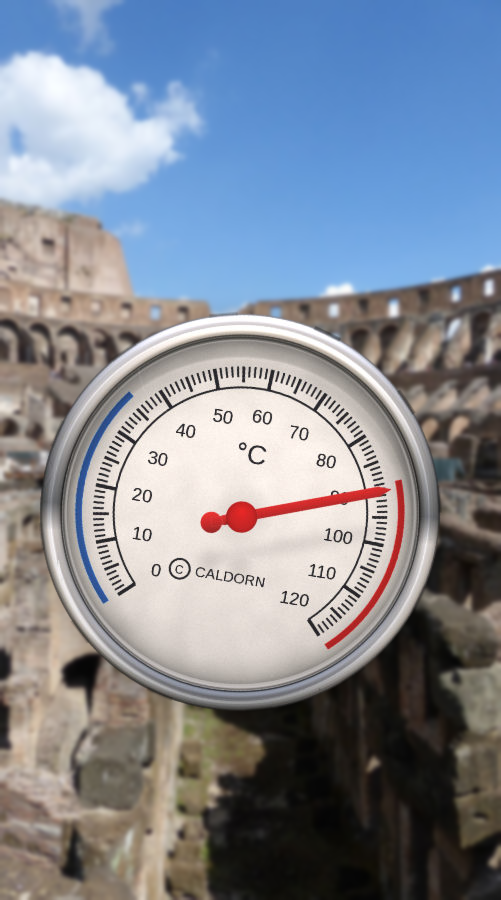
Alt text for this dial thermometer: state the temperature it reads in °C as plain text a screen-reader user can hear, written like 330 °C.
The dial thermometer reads 90 °C
